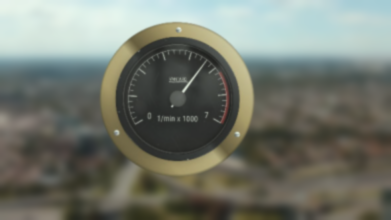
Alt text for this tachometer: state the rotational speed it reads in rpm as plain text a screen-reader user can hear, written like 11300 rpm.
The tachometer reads 4600 rpm
